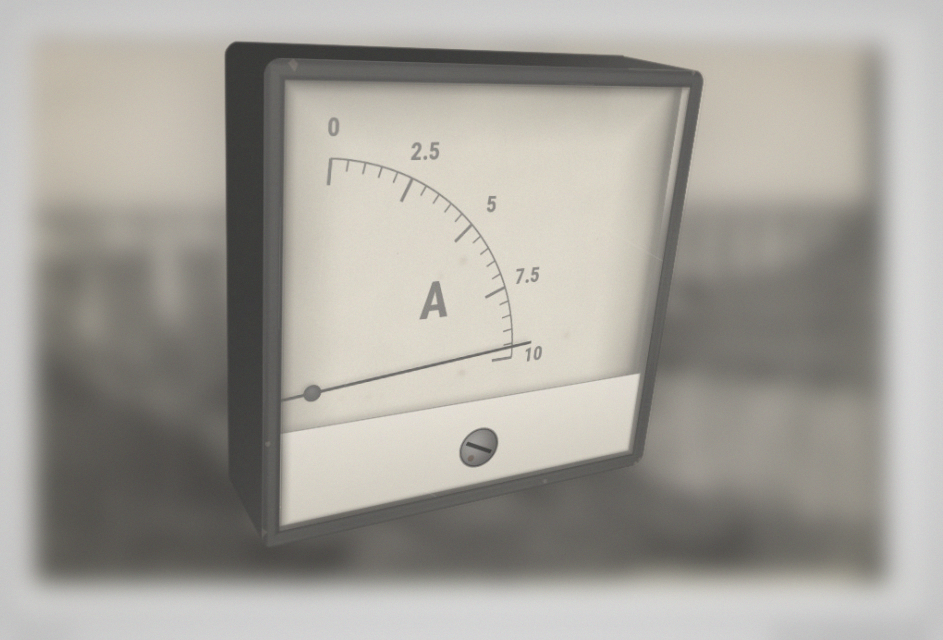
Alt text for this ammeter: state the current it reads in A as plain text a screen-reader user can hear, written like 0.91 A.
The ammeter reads 9.5 A
